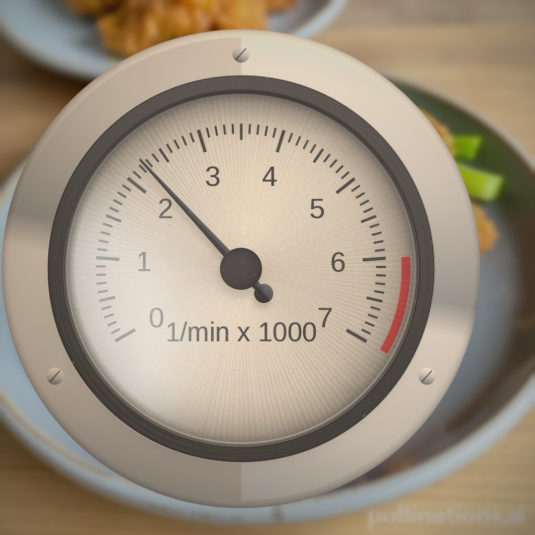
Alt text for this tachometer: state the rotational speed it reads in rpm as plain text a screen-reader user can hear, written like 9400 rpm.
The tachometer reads 2250 rpm
